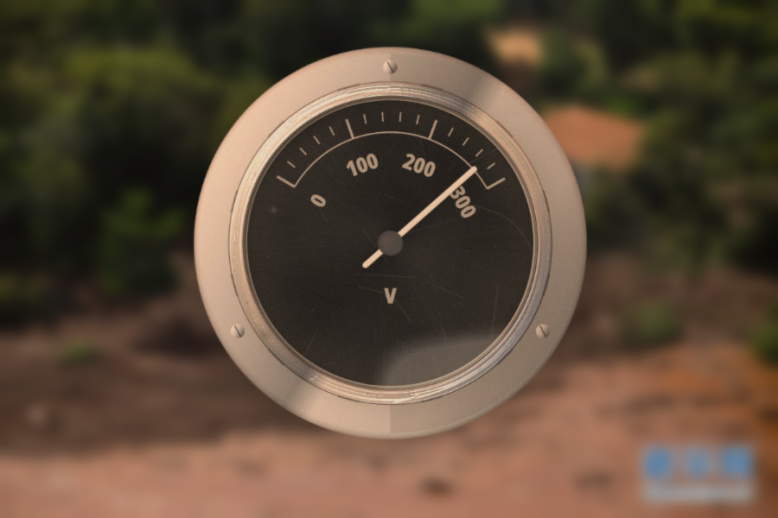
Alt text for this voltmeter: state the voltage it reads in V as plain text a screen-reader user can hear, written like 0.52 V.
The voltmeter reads 270 V
